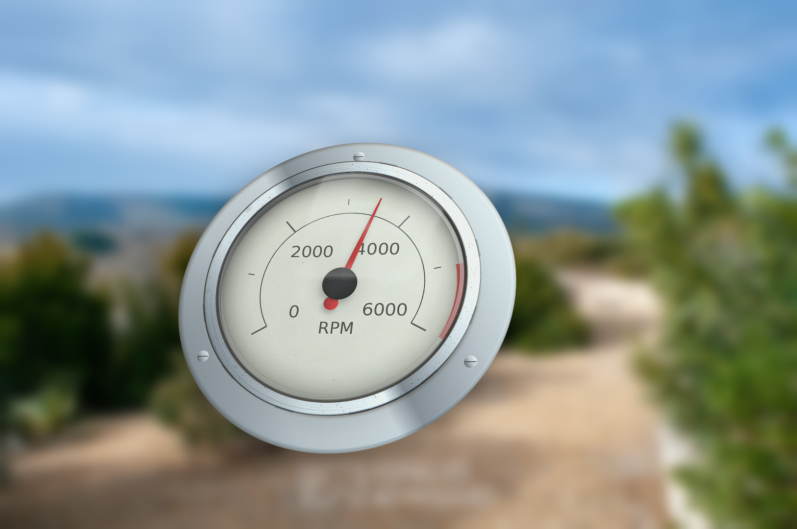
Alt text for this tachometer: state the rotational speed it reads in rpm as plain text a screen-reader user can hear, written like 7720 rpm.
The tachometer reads 3500 rpm
